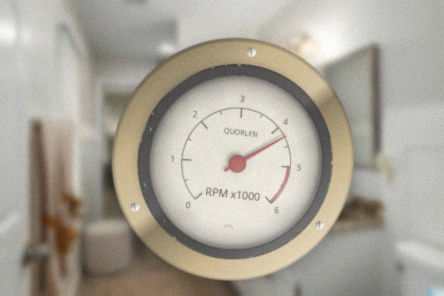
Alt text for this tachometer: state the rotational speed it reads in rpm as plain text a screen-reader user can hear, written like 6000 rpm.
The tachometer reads 4250 rpm
